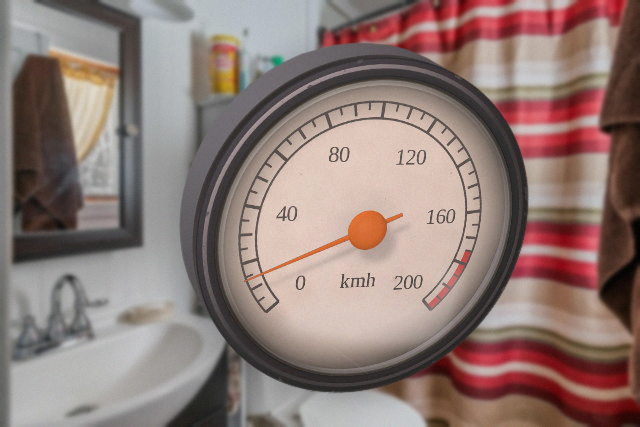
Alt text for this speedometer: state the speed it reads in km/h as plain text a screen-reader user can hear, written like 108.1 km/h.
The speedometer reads 15 km/h
